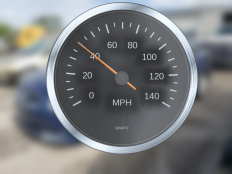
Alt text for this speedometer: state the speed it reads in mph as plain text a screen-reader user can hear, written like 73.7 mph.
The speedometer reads 40 mph
